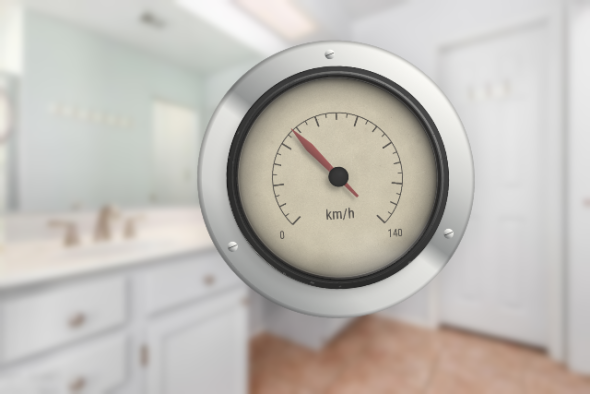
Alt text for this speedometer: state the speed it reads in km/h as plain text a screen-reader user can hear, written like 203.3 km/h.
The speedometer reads 47.5 km/h
